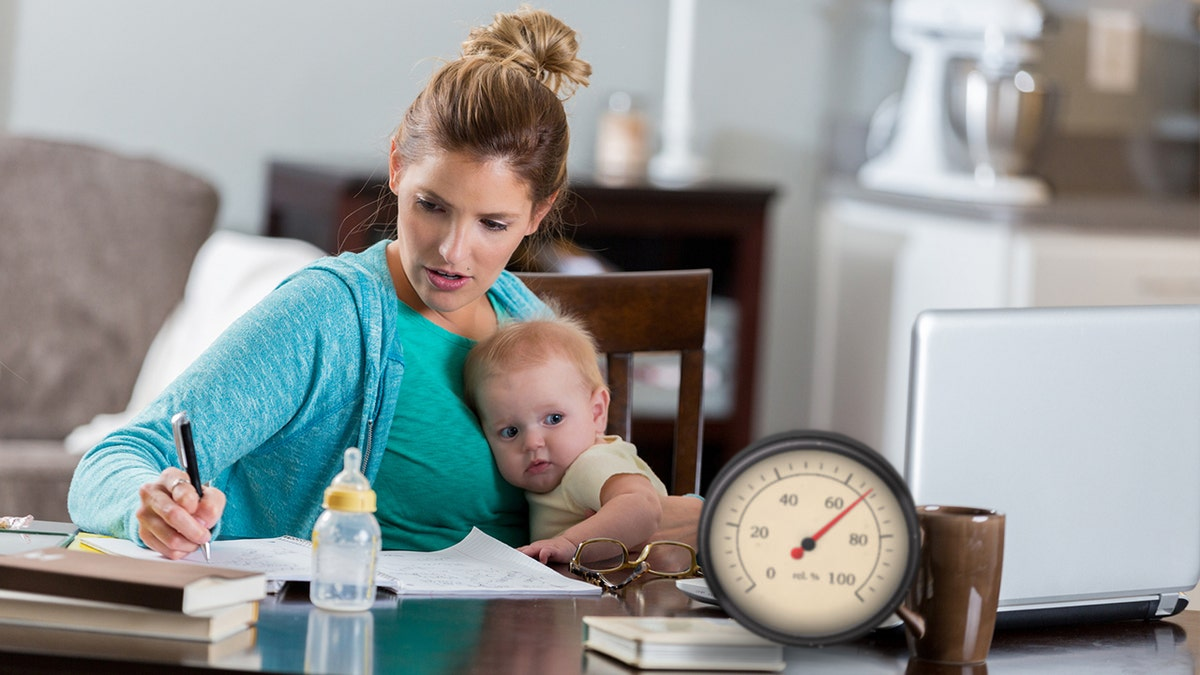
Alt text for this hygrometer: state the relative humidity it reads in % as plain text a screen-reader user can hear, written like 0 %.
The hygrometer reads 66 %
